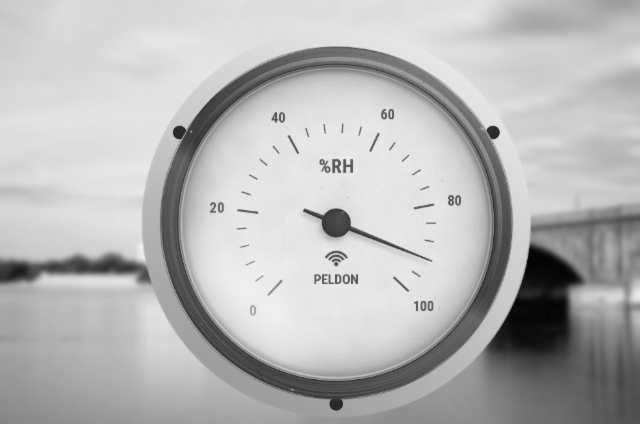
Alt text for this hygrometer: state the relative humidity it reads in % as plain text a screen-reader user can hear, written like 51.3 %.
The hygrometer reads 92 %
